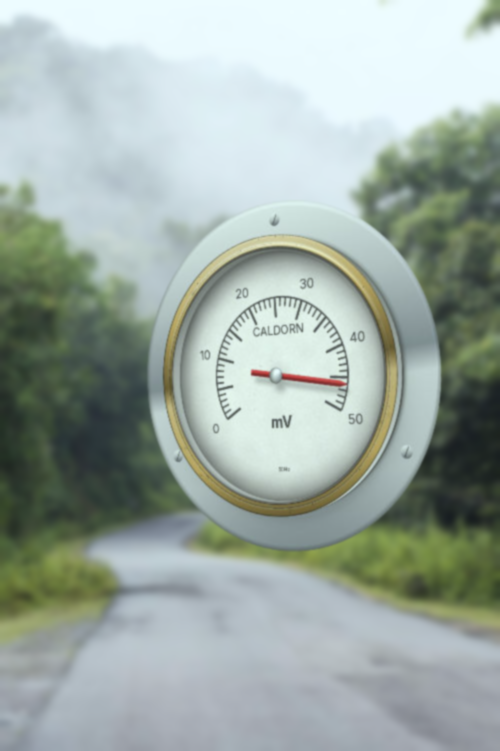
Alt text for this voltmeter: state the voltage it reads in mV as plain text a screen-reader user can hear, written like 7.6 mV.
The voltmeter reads 46 mV
